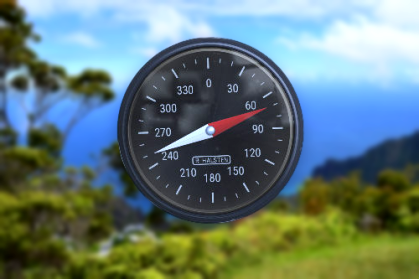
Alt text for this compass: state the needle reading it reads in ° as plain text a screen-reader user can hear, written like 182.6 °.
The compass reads 70 °
